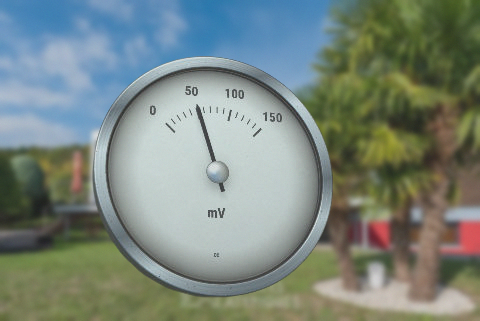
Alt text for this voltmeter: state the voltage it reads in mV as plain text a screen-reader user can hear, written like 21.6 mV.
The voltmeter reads 50 mV
